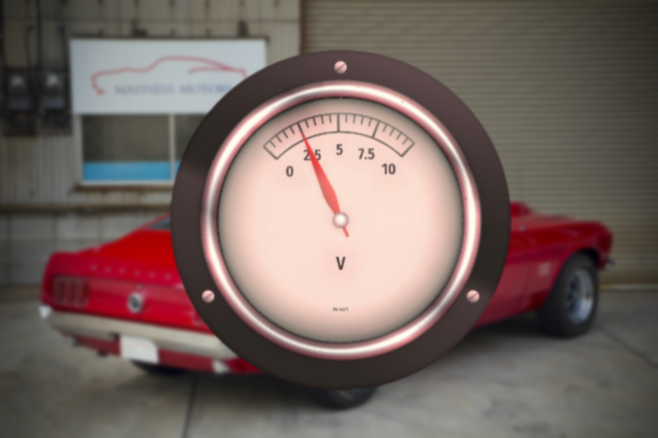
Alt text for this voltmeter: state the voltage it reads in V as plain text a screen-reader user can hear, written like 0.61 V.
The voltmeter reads 2.5 V
